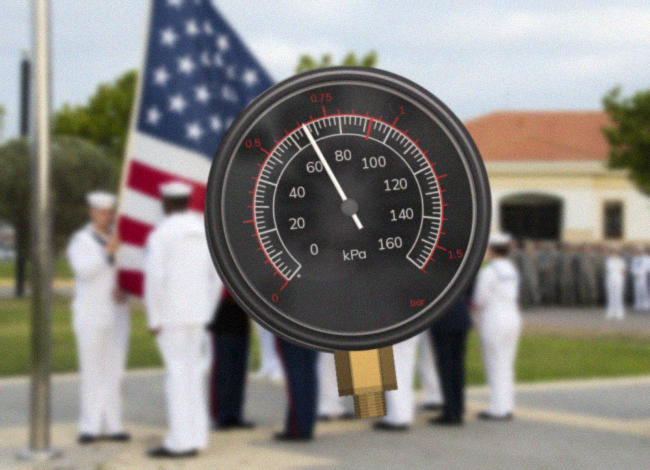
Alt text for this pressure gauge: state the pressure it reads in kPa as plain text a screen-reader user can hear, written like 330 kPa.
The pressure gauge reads 66 kPa
